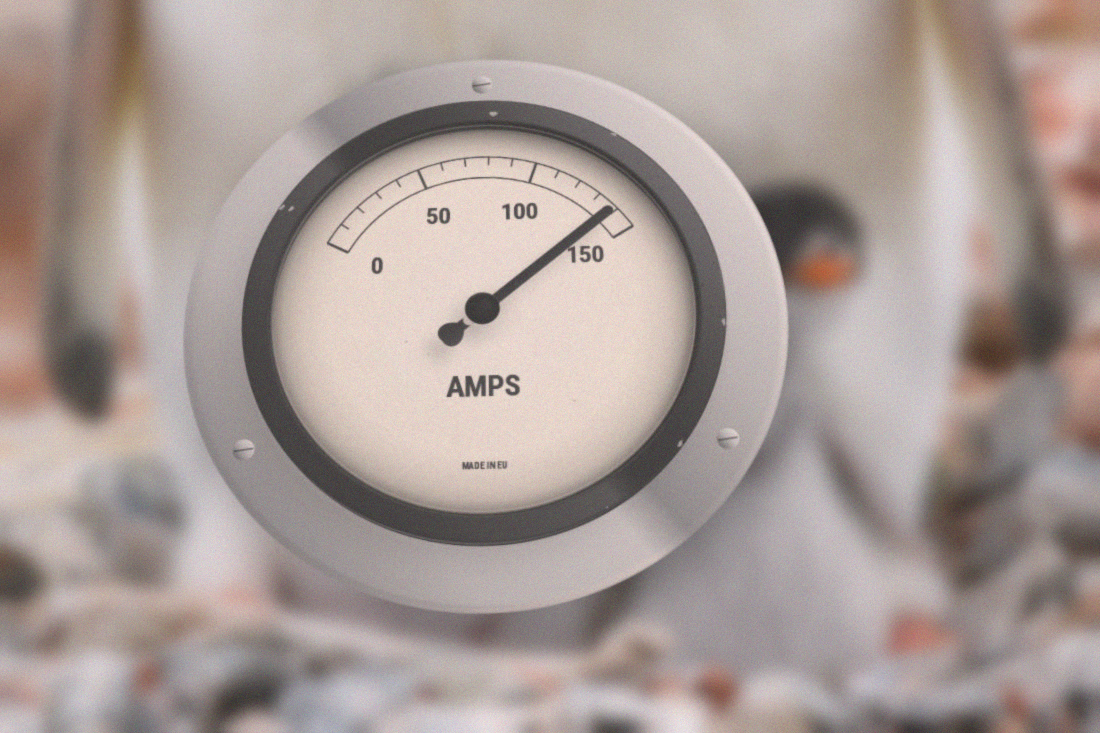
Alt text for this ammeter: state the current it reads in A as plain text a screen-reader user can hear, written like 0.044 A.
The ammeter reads 140 A
